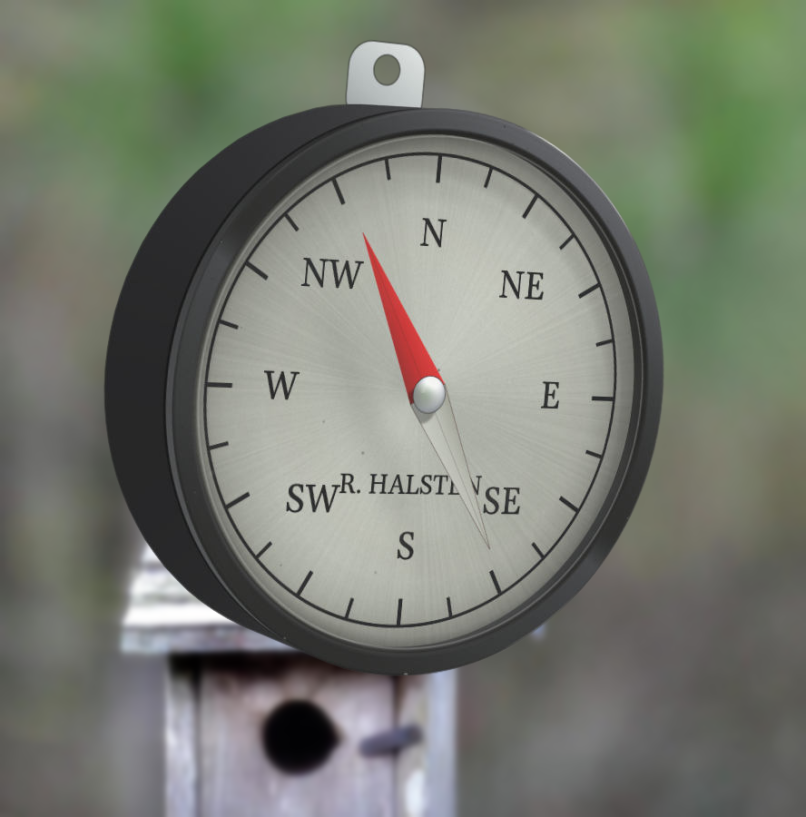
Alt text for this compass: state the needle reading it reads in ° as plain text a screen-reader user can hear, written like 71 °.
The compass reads 330 °
